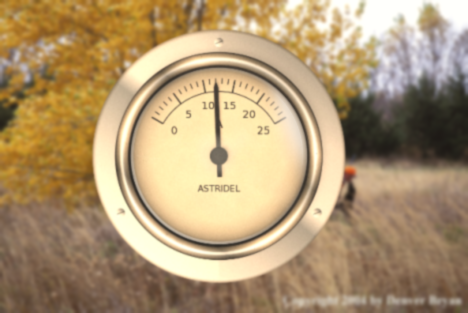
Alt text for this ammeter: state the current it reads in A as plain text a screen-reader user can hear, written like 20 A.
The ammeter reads 12 A
